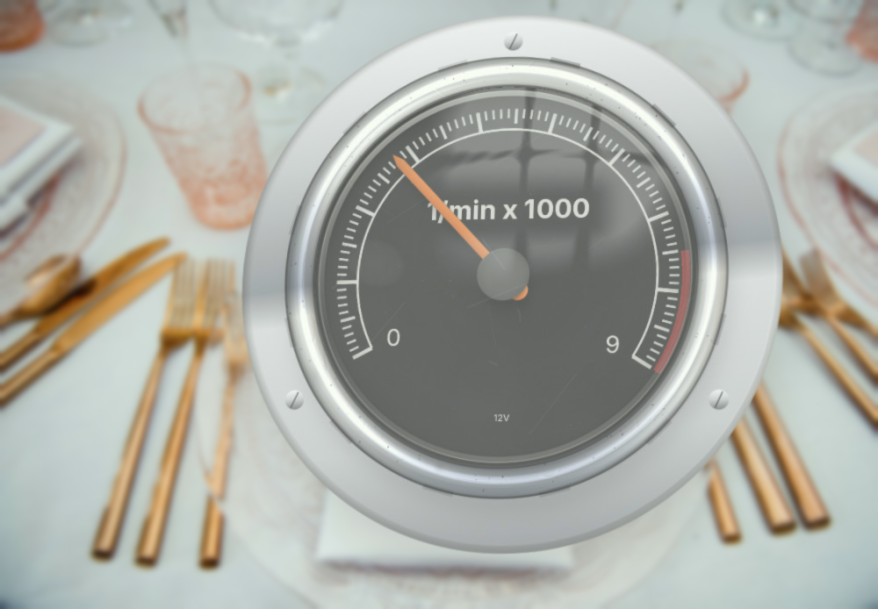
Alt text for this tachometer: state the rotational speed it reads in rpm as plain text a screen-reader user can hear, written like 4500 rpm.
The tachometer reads 2800 rpm
